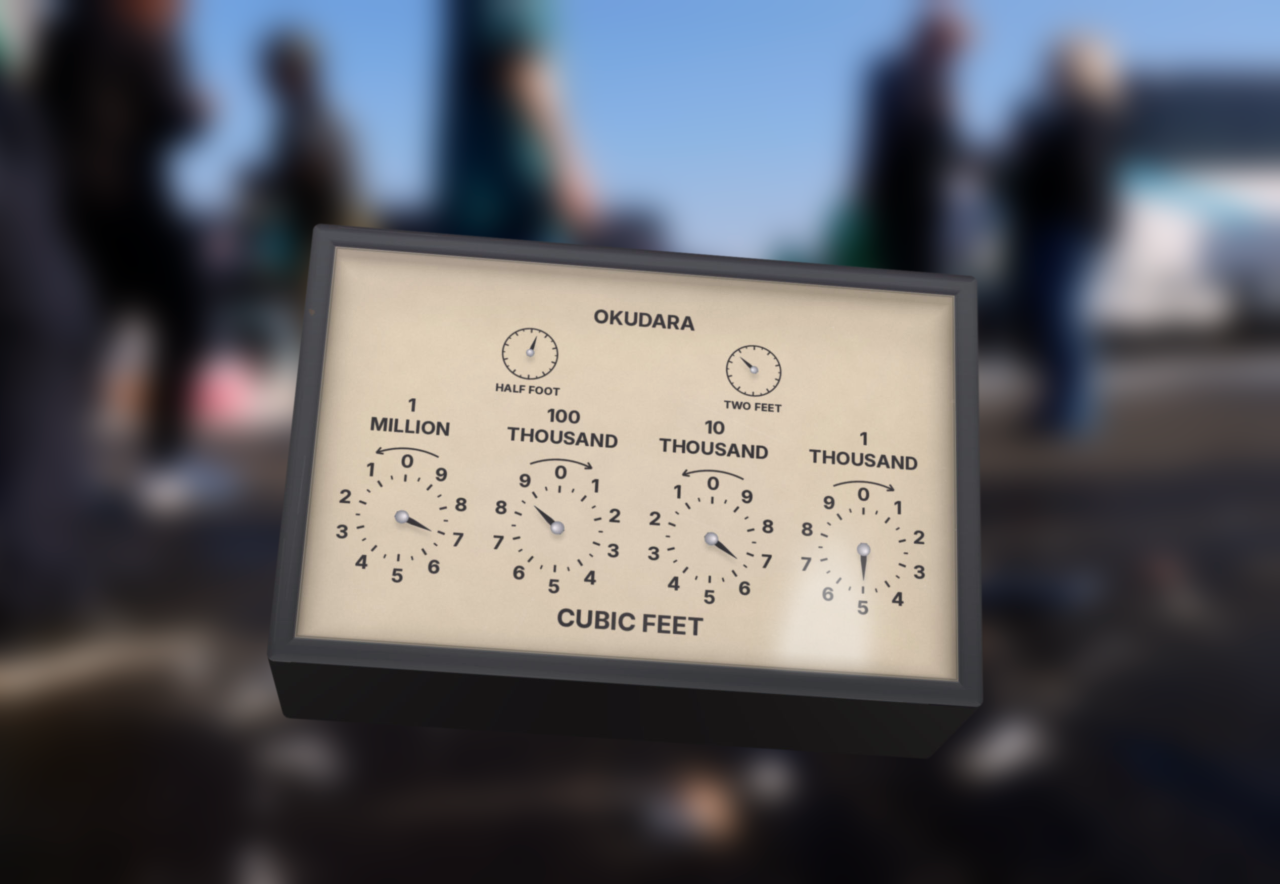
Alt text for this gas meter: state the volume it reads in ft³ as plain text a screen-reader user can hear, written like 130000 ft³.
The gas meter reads 686500 ft³
